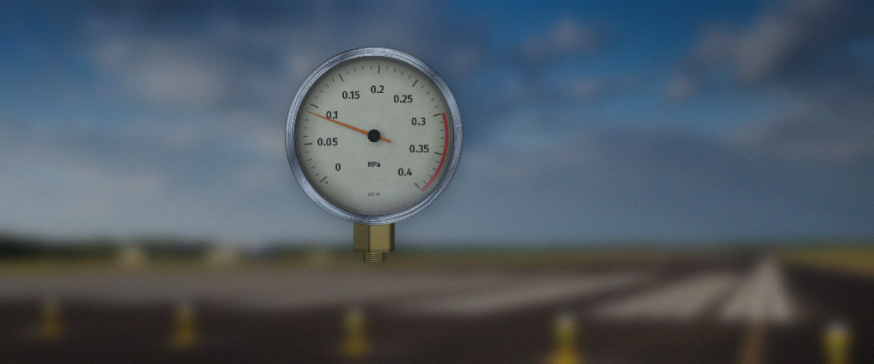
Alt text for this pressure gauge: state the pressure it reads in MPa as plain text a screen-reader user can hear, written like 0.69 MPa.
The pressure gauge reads 0.09 MPa
